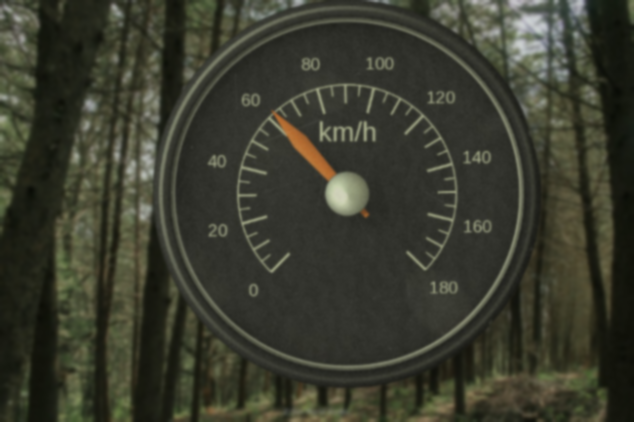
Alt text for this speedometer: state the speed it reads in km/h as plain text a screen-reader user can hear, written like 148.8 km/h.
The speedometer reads 62.5 km/h
